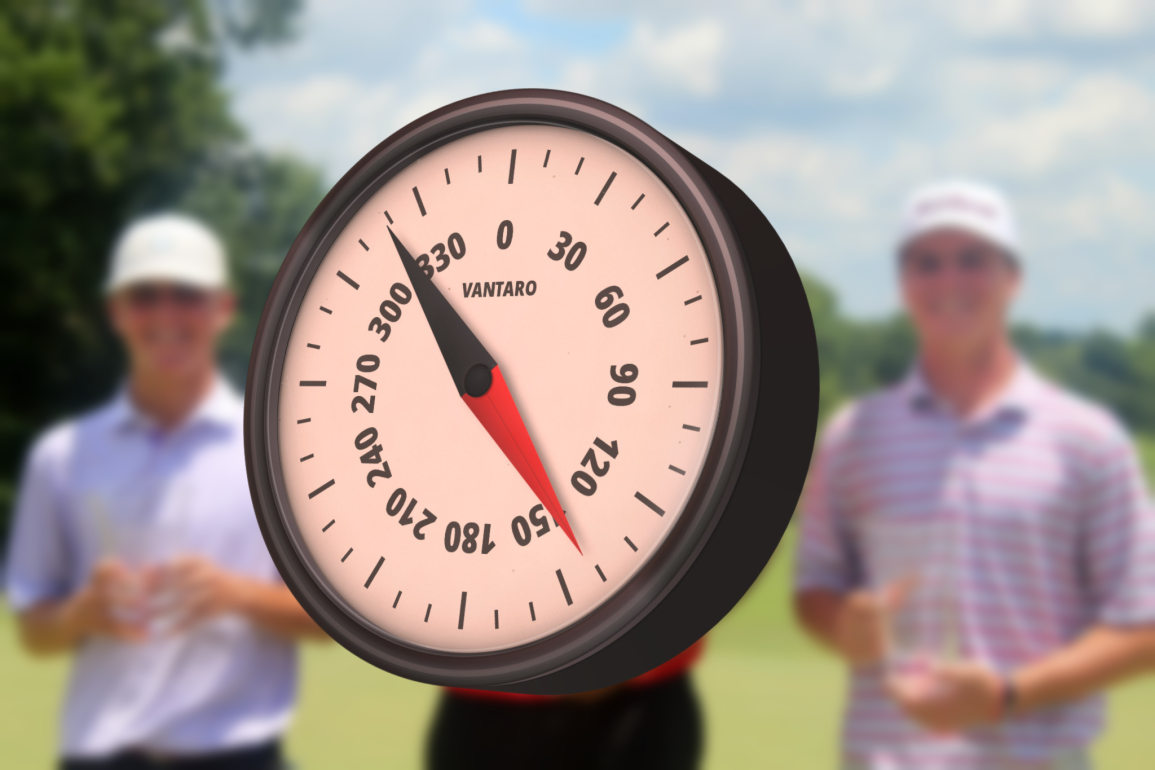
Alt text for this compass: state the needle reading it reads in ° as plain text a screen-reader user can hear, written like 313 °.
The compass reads 140 °
